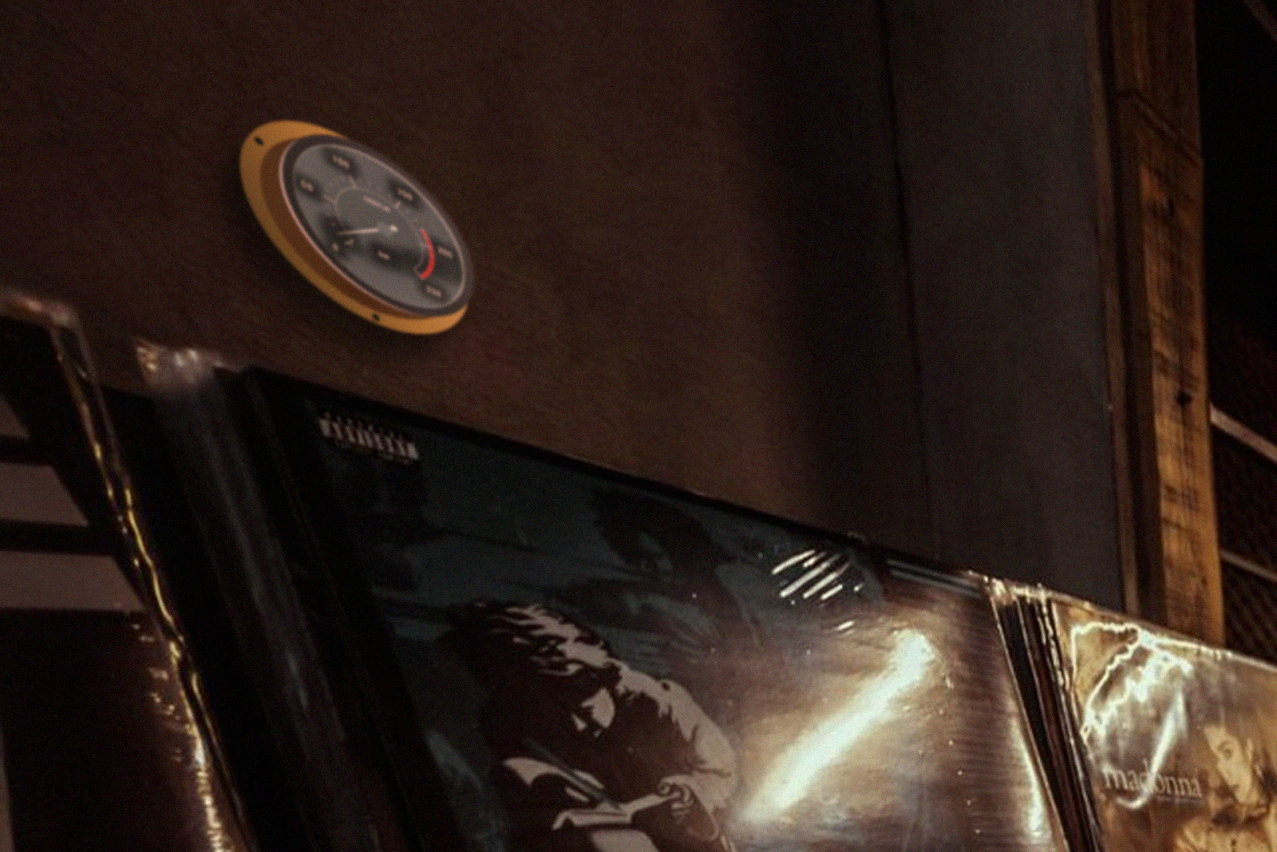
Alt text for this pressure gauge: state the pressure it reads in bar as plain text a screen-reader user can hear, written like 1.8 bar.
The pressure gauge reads 10 bar
